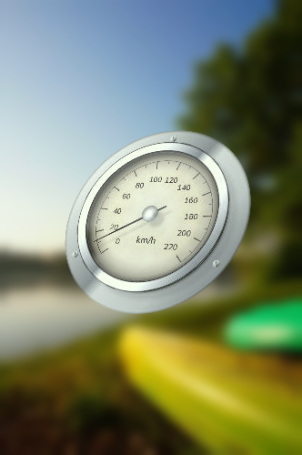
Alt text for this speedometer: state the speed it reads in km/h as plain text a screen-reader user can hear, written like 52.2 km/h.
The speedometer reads 10 km/h
